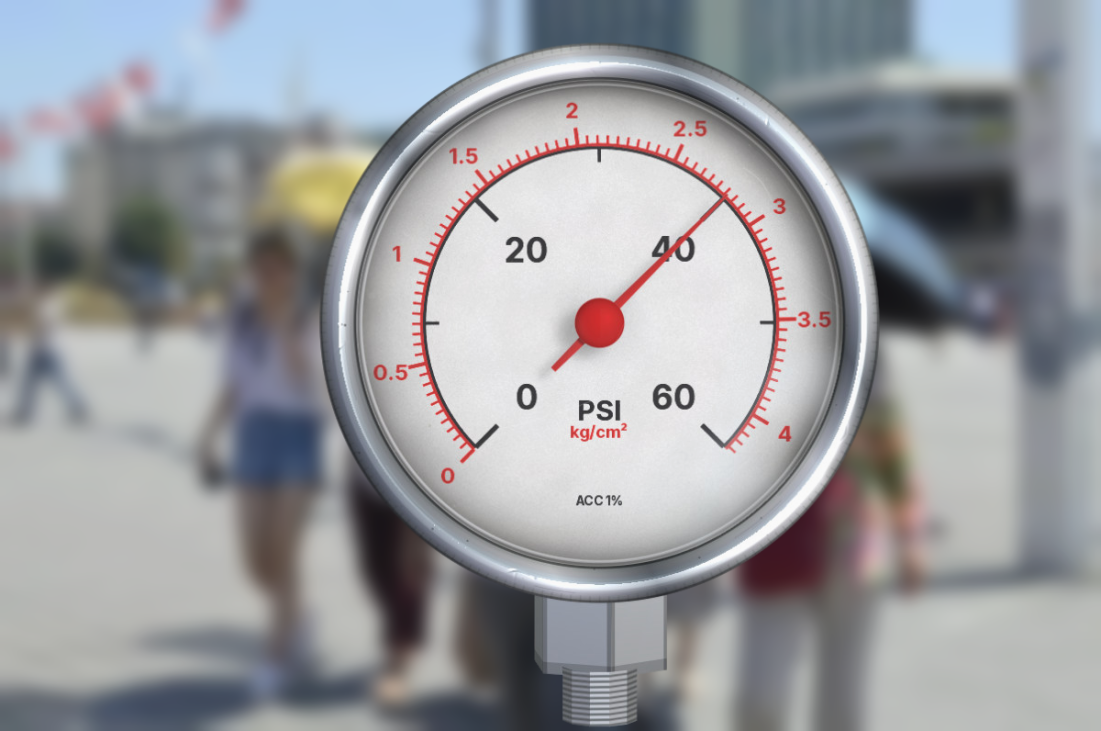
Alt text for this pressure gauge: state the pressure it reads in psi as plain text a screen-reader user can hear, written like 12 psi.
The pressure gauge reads 40 psi
